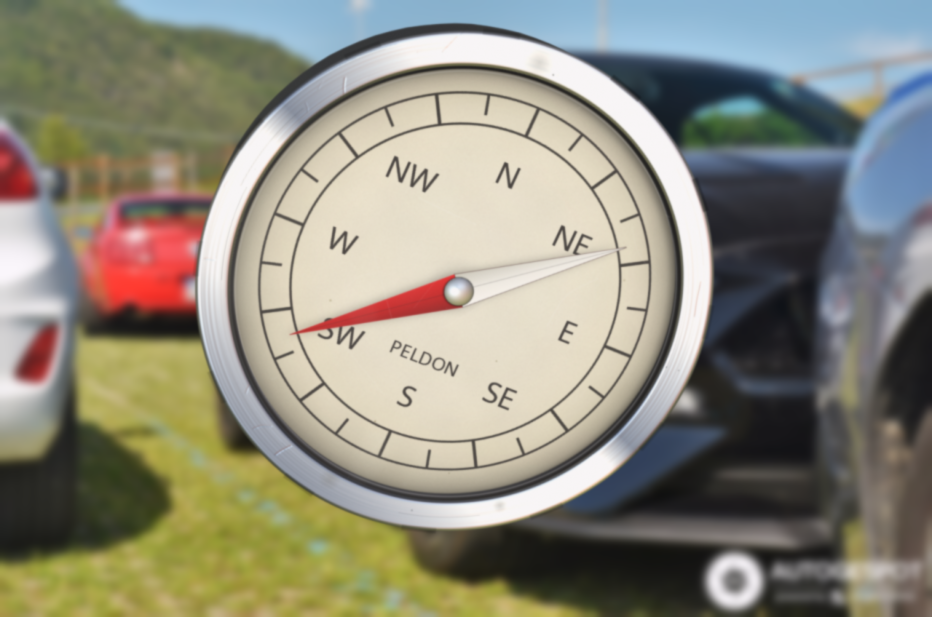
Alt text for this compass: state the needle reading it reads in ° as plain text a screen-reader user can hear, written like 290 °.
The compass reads 232.5 °
